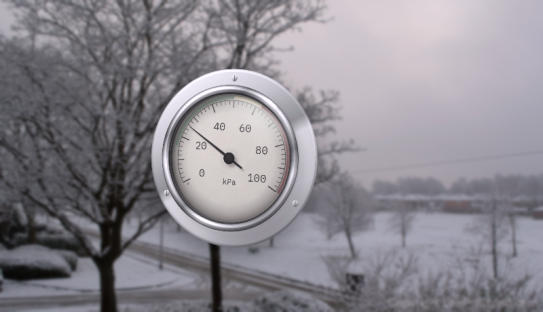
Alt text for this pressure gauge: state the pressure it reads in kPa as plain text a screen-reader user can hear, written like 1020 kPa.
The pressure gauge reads 26 kPa
